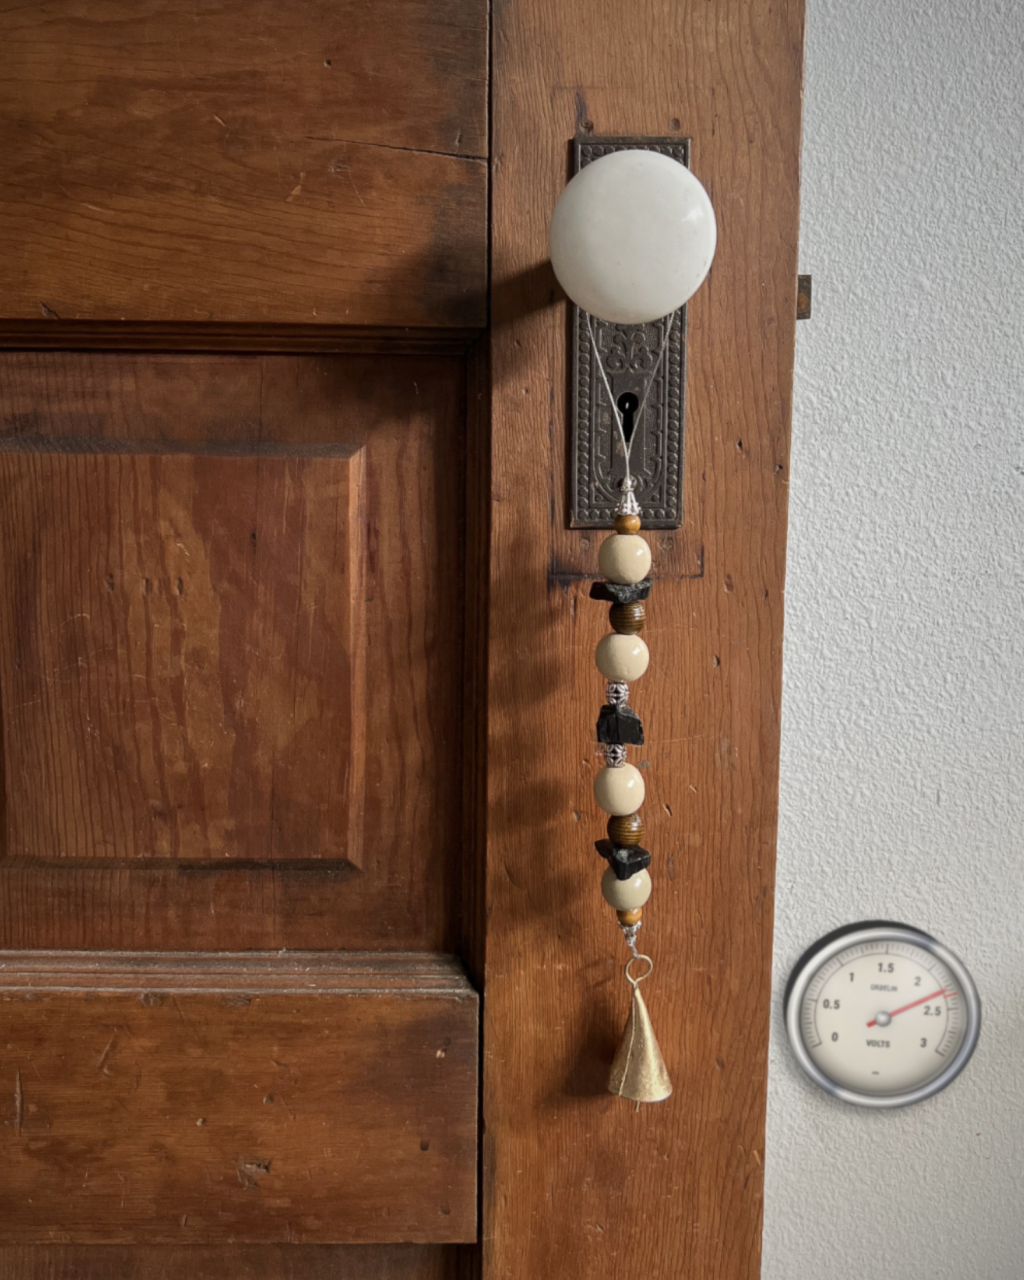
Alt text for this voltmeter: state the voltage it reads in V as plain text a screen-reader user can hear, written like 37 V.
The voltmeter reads 2.25 V
